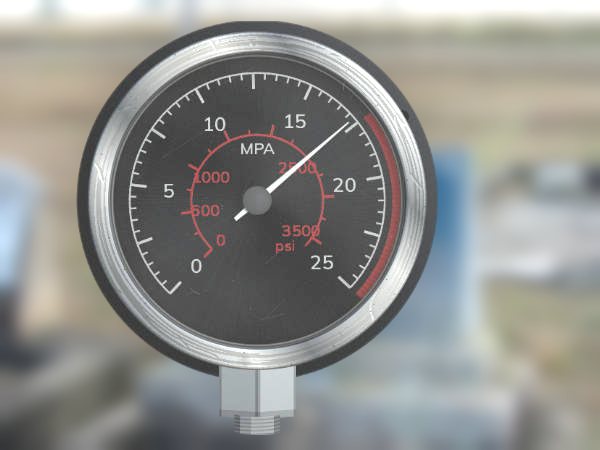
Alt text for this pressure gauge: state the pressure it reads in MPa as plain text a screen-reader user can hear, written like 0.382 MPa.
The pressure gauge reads 17.25 MPa
